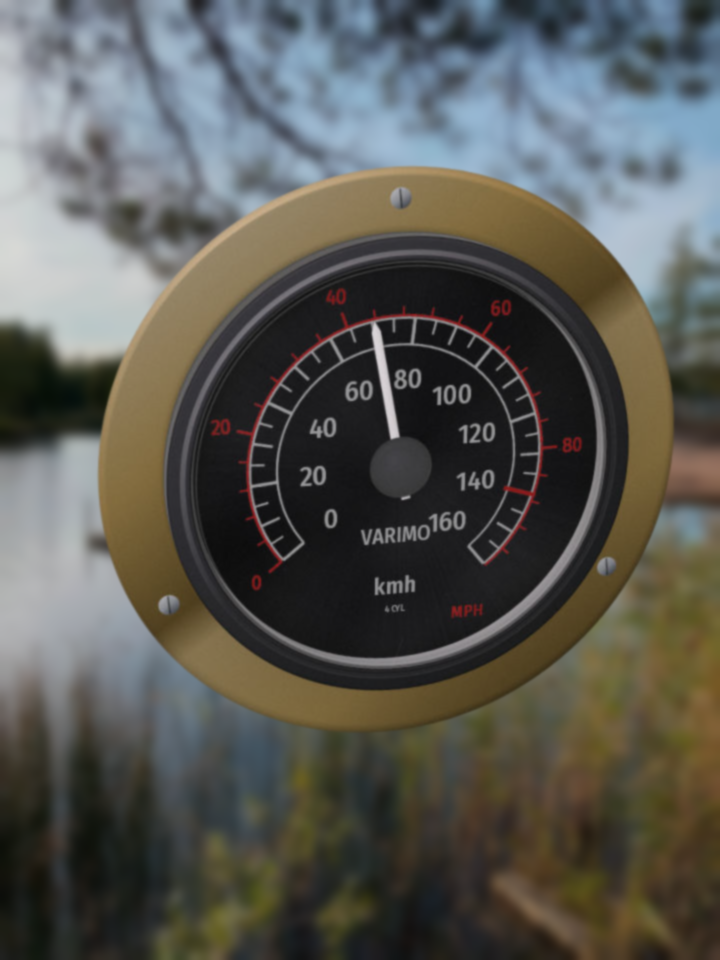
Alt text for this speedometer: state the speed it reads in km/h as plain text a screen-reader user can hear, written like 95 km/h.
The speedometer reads 70 km/h
